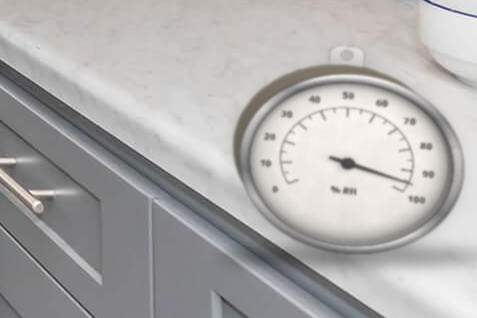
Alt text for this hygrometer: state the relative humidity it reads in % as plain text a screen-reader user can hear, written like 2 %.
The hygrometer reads 95 %
